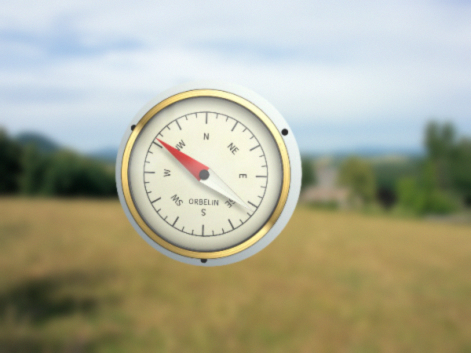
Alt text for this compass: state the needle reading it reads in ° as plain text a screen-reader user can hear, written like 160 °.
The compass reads 305 °
